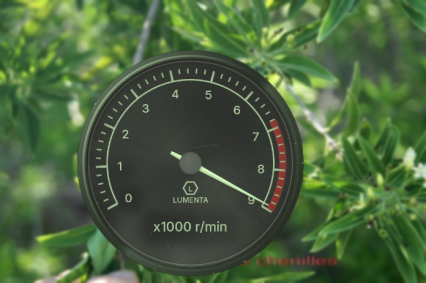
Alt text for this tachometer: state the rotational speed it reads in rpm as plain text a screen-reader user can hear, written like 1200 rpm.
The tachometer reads 8900 rpm
